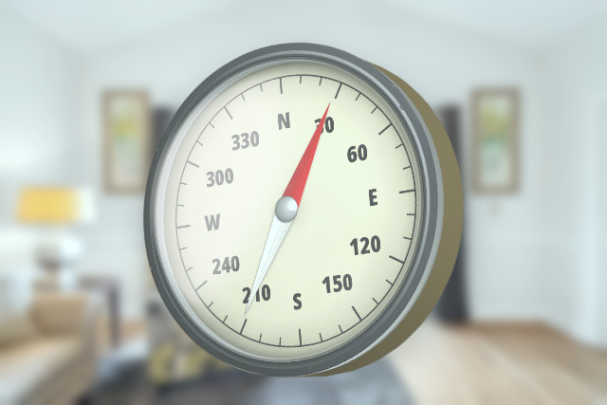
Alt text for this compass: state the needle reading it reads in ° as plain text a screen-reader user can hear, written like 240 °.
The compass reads 30 °
